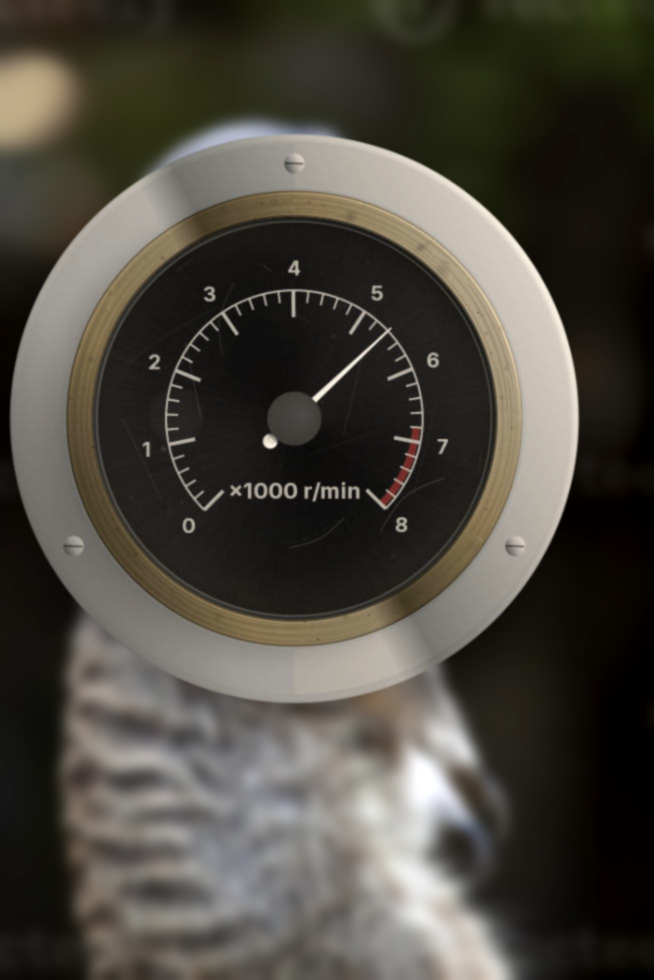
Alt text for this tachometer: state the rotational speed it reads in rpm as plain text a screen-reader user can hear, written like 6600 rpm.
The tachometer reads 5400 rpm
